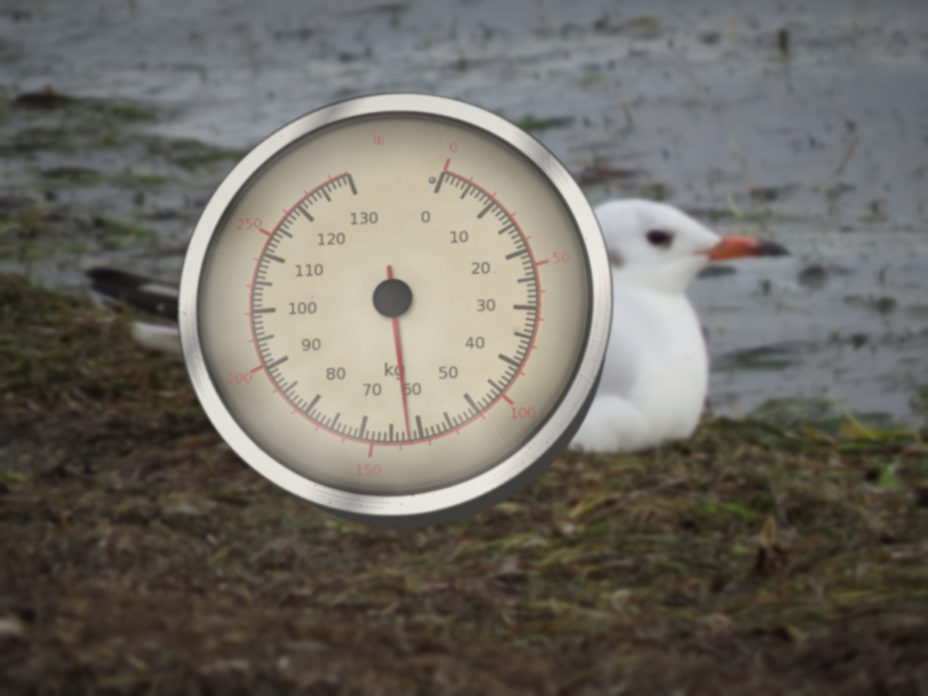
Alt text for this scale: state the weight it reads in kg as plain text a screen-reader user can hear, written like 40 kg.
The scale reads 62 kg
